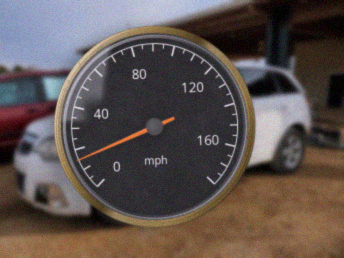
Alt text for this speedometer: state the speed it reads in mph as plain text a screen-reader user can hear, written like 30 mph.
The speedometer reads 15 mph
